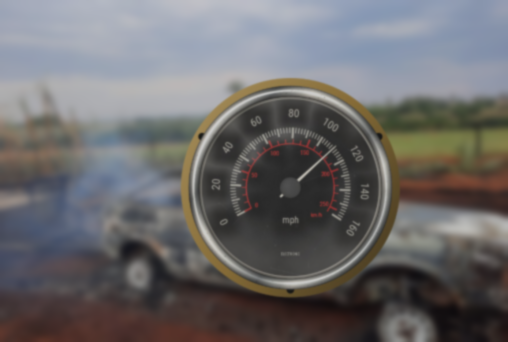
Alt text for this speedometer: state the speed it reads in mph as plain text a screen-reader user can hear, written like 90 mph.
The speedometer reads 110 mph
